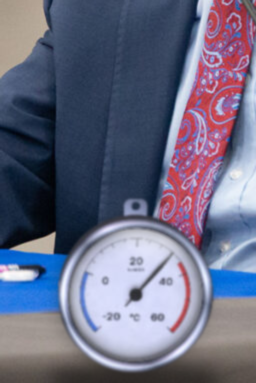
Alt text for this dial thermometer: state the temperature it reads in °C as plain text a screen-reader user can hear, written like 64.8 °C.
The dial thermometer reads 32 °C
